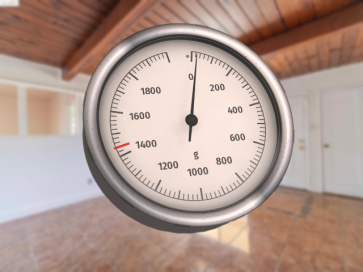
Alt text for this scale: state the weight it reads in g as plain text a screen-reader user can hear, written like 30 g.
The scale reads 20 g
